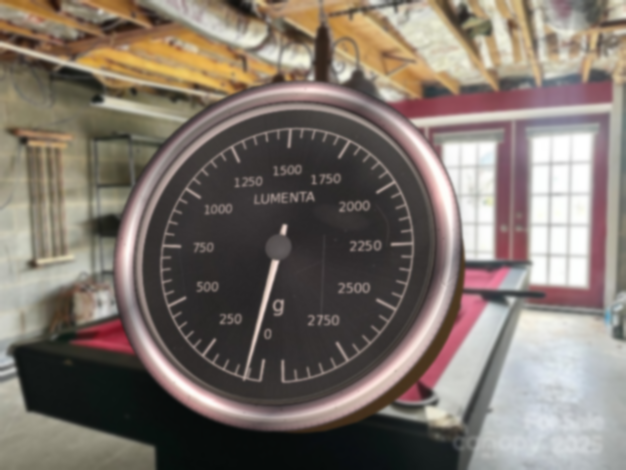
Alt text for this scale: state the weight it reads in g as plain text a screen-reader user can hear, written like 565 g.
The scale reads 50 g
